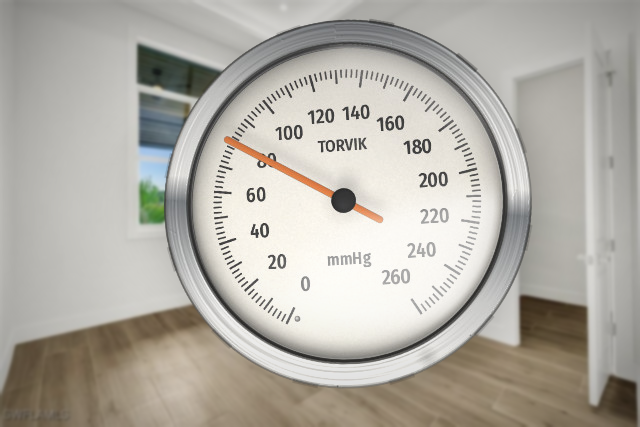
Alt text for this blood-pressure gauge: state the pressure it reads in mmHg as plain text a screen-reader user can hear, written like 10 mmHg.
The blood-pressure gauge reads 80 mmHg
